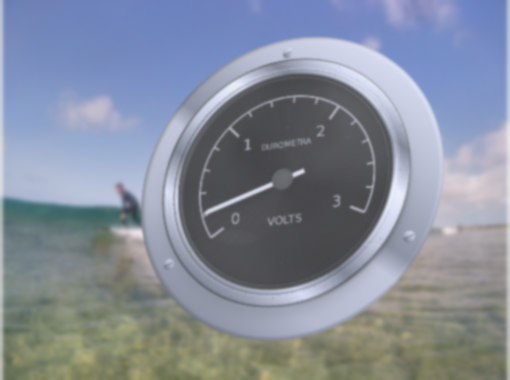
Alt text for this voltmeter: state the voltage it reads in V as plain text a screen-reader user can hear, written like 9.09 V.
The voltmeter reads 0.2 V
